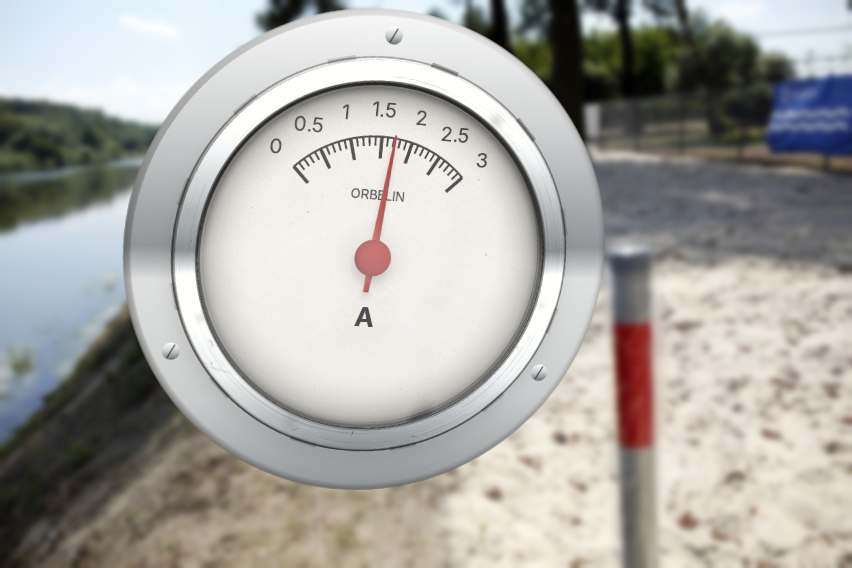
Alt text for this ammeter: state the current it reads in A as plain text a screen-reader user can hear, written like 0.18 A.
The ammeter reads 1.7 A
